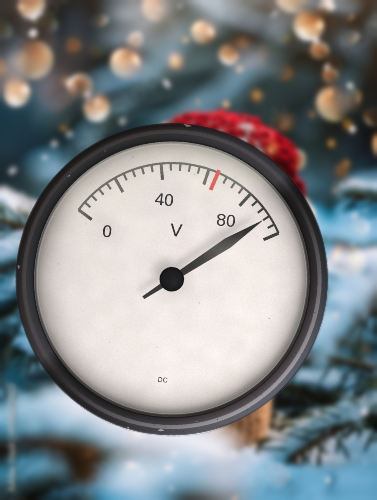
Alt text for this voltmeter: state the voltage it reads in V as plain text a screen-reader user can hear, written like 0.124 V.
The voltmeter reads 92 V
